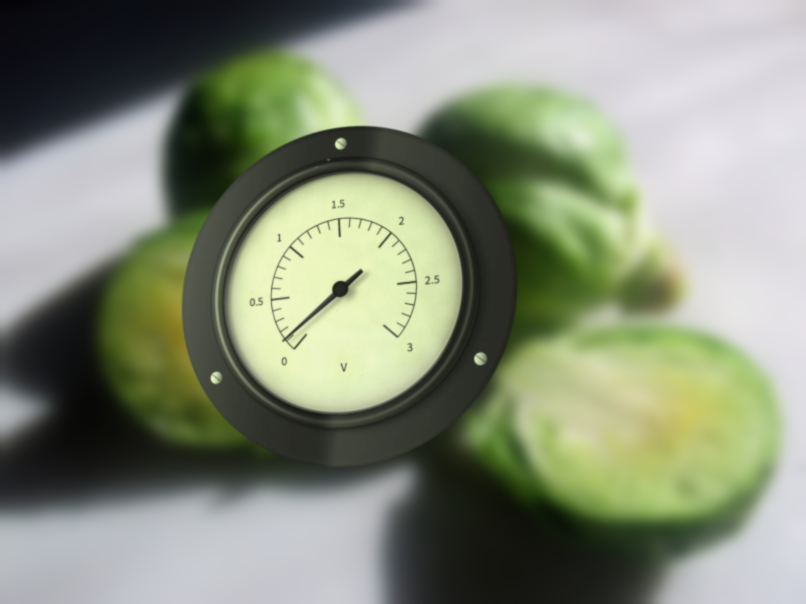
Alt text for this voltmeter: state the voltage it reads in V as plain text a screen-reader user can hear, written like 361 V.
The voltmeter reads 0.1 V
